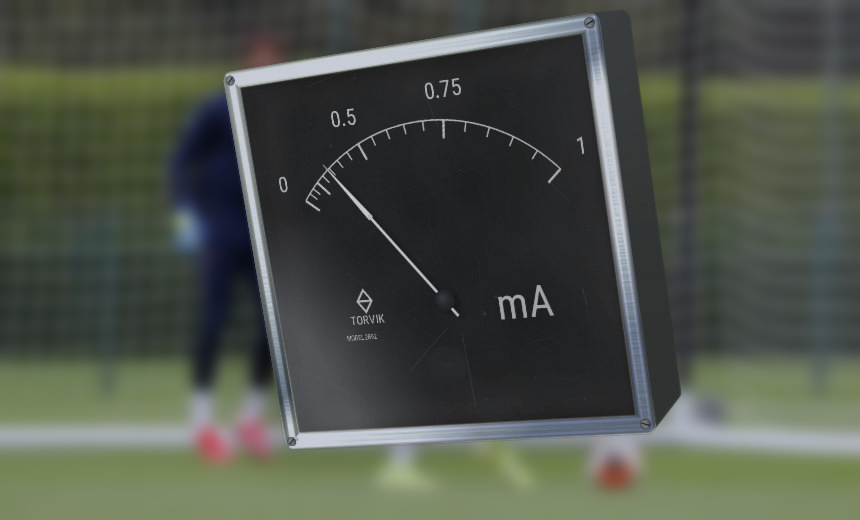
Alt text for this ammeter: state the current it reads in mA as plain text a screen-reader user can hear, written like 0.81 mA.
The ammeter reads 0.35 mA
